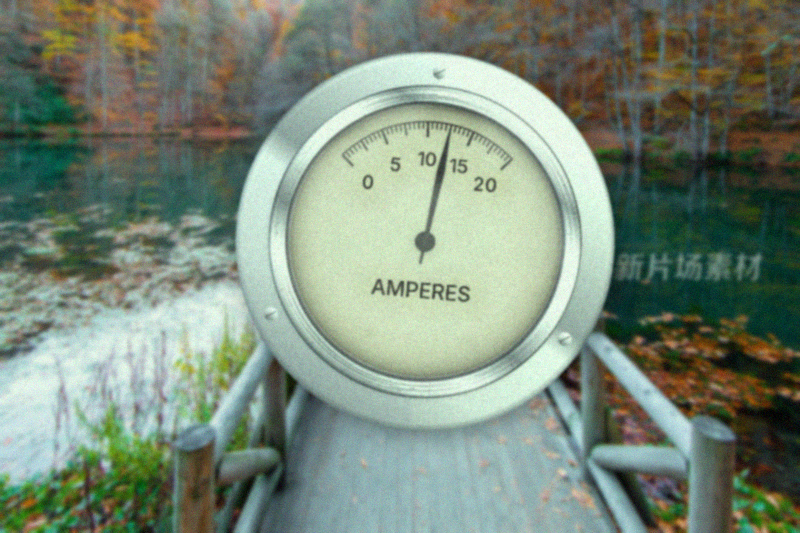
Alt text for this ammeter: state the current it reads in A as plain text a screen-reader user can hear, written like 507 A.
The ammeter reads 12.5 A
